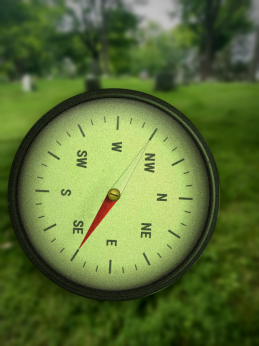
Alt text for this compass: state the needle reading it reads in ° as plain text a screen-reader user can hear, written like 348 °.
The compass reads 120 °
